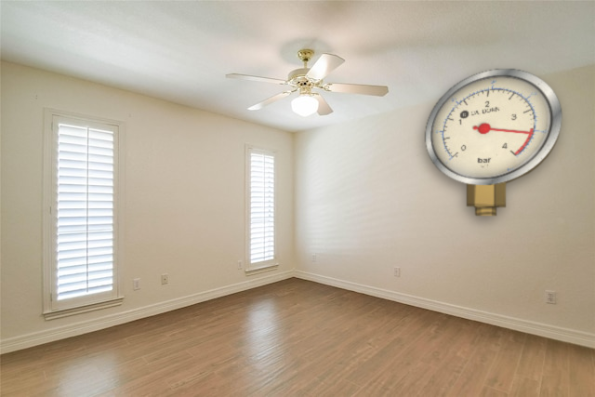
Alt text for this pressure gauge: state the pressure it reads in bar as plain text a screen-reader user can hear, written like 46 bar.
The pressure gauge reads 3.5 bar
